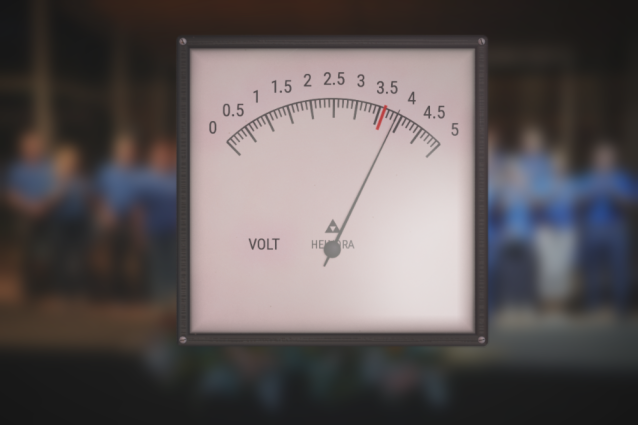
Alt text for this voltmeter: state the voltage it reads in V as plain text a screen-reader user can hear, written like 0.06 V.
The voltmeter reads 3.9 V
